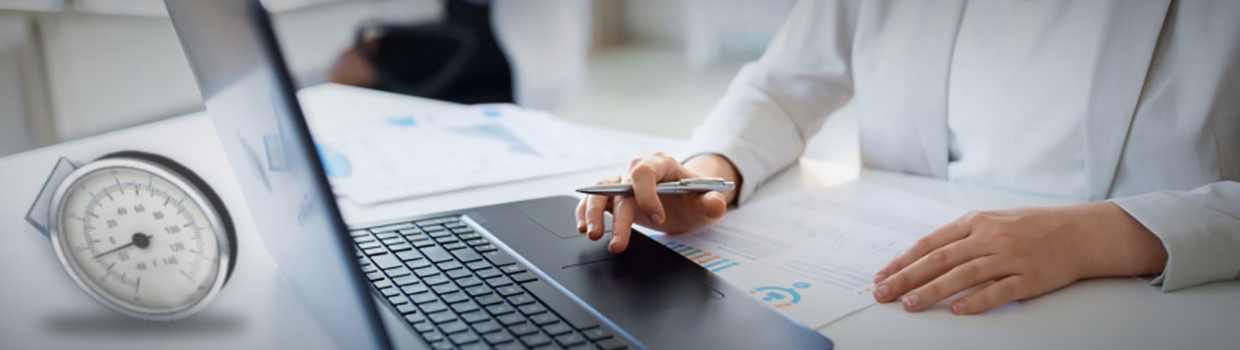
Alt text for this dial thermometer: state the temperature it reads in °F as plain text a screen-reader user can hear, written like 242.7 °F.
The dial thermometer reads -10 °F
